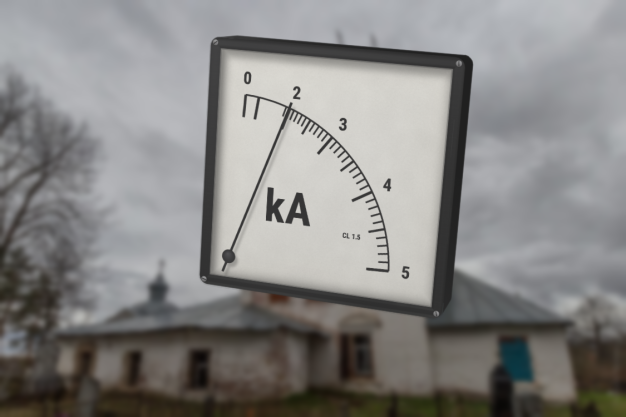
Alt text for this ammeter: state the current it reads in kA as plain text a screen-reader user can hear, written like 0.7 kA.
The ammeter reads 2 kA
